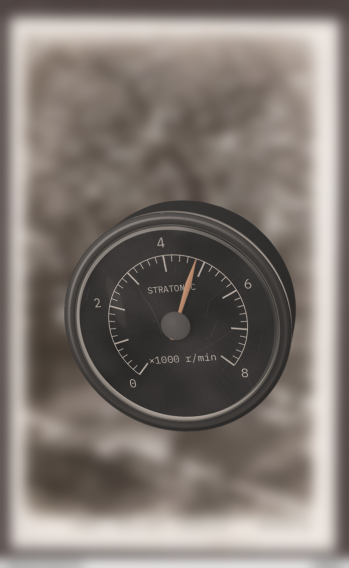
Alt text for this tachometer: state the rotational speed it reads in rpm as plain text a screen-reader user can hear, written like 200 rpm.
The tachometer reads 4800 rpm
